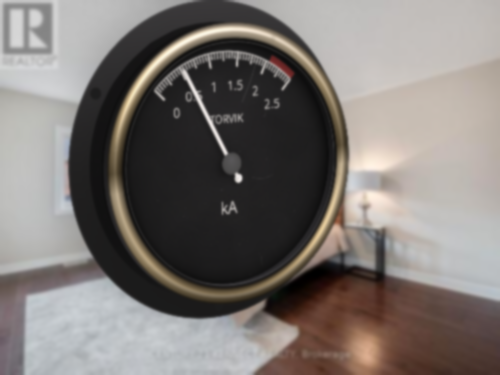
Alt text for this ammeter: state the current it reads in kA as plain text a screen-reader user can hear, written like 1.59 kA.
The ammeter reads 0.5 kA
